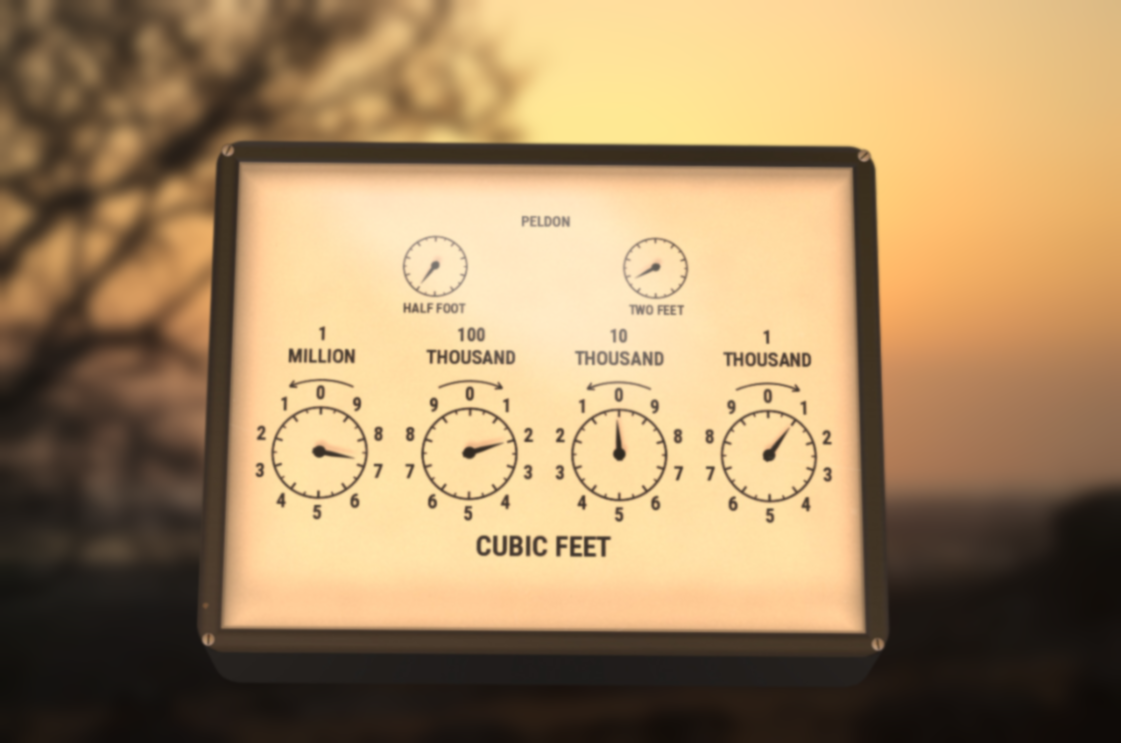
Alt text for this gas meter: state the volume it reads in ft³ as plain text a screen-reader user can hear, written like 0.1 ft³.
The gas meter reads 720100 ft³
